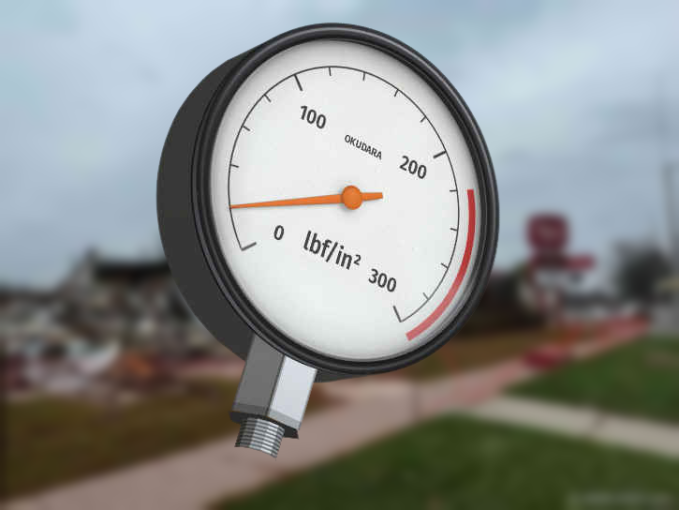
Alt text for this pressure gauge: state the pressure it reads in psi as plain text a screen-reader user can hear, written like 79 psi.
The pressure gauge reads 20 psi
